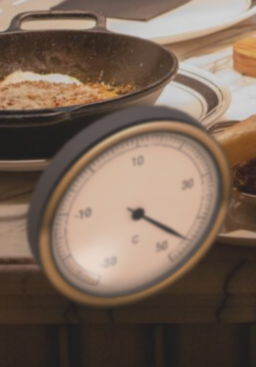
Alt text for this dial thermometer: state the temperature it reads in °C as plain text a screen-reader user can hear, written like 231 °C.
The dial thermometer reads 45 °C
